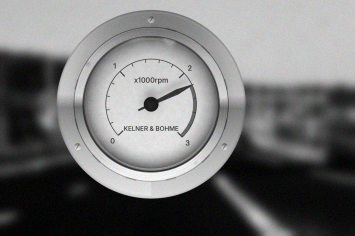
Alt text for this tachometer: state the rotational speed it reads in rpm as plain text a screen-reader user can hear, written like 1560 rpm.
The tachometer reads 2200 rpm
